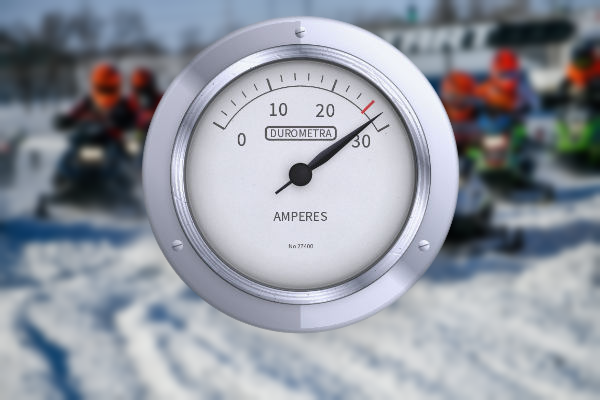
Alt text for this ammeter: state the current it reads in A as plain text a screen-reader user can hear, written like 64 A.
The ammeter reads 28 A
